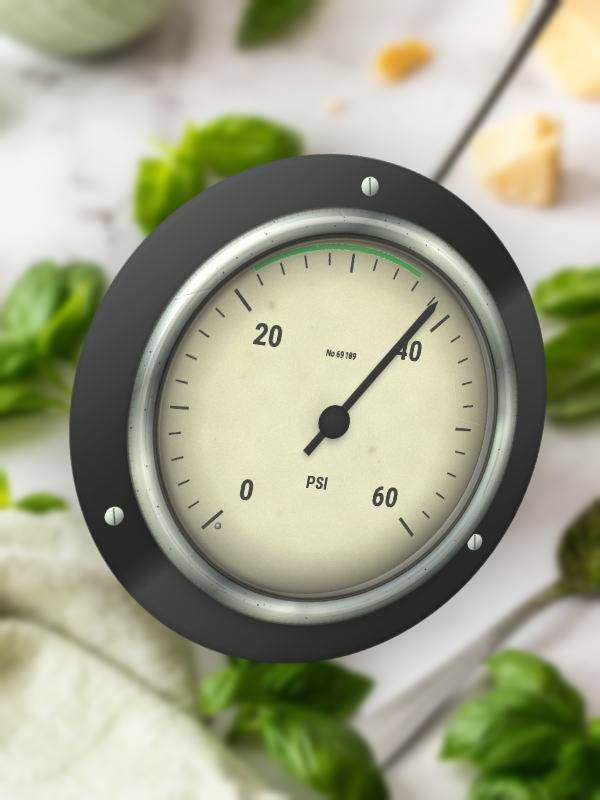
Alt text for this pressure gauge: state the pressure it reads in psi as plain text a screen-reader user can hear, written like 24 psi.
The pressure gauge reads 38 psi
